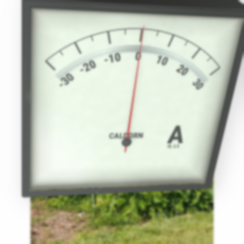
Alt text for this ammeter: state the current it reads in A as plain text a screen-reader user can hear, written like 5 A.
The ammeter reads 0 A
